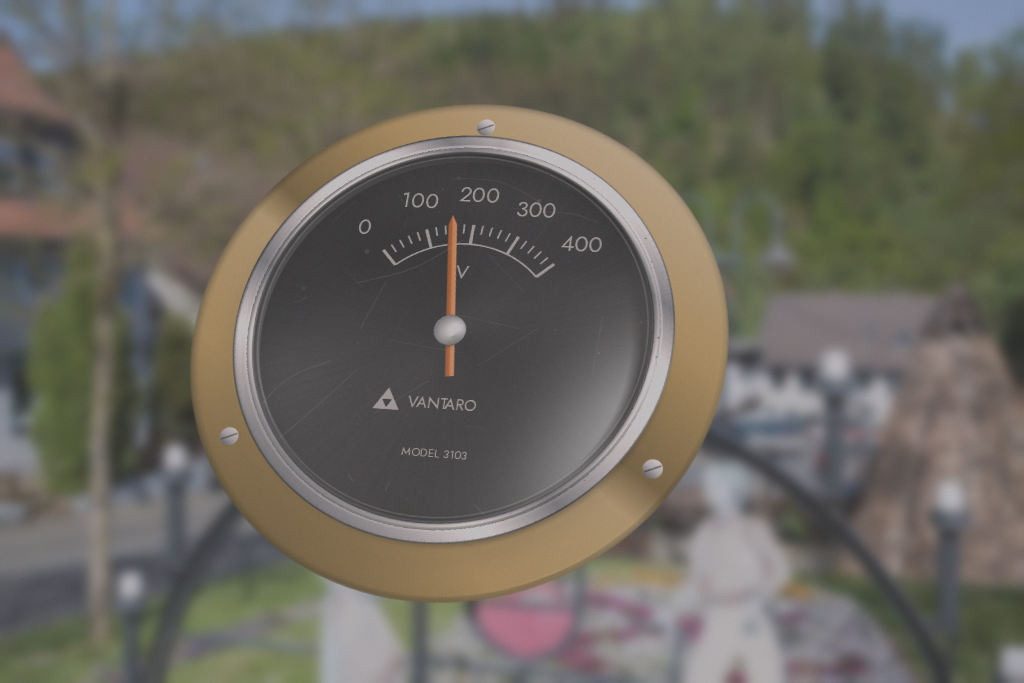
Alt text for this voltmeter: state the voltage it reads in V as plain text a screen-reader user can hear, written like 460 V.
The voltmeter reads 160 V
